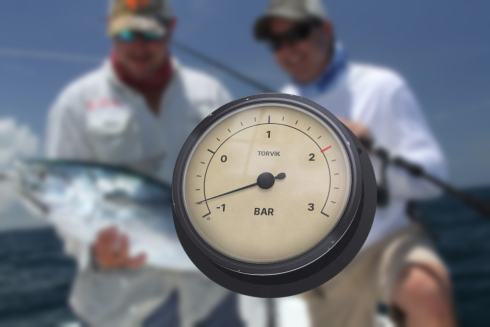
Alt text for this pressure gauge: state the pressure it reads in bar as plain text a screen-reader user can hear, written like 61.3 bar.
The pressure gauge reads -0.8 bar
